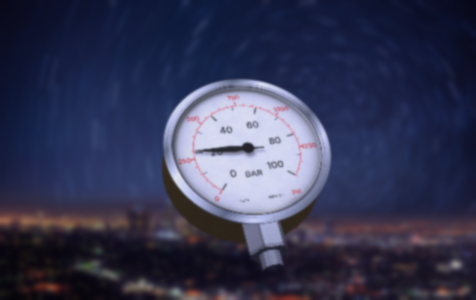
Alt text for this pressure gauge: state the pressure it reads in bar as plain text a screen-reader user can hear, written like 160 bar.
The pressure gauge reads 20 bar
